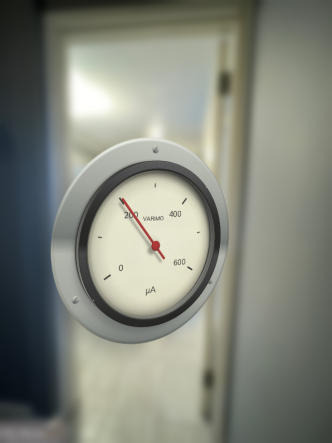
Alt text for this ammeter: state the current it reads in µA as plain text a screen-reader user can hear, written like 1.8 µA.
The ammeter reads 200 µA
